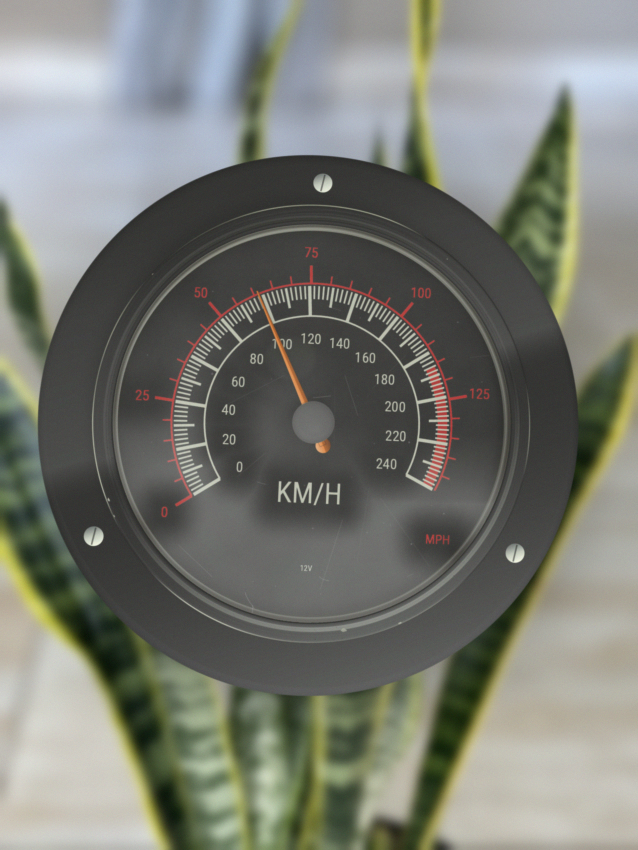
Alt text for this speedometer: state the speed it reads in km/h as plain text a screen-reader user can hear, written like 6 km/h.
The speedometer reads 98 km/h
